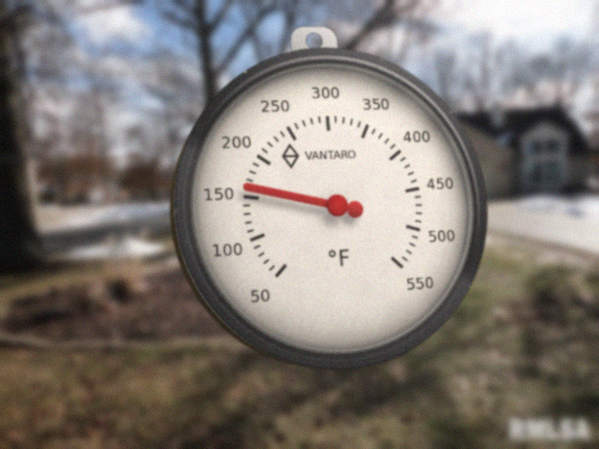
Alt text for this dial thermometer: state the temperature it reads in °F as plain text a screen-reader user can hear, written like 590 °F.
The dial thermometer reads 160 °F
